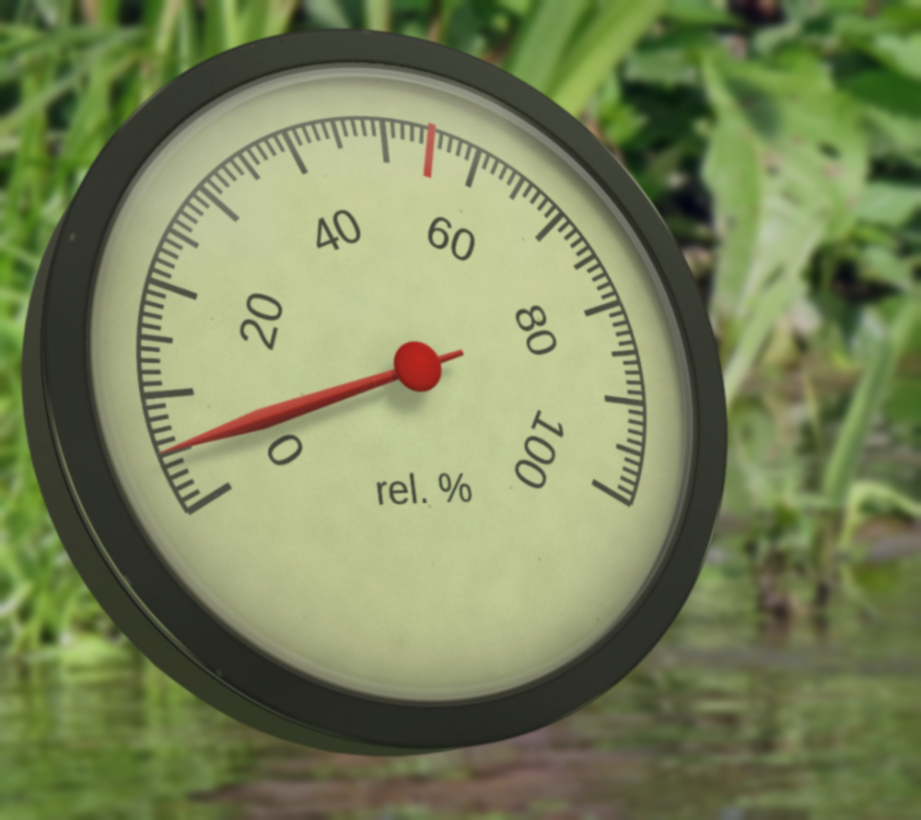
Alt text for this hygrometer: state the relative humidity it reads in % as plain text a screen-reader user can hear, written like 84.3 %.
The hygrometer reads 5 %
